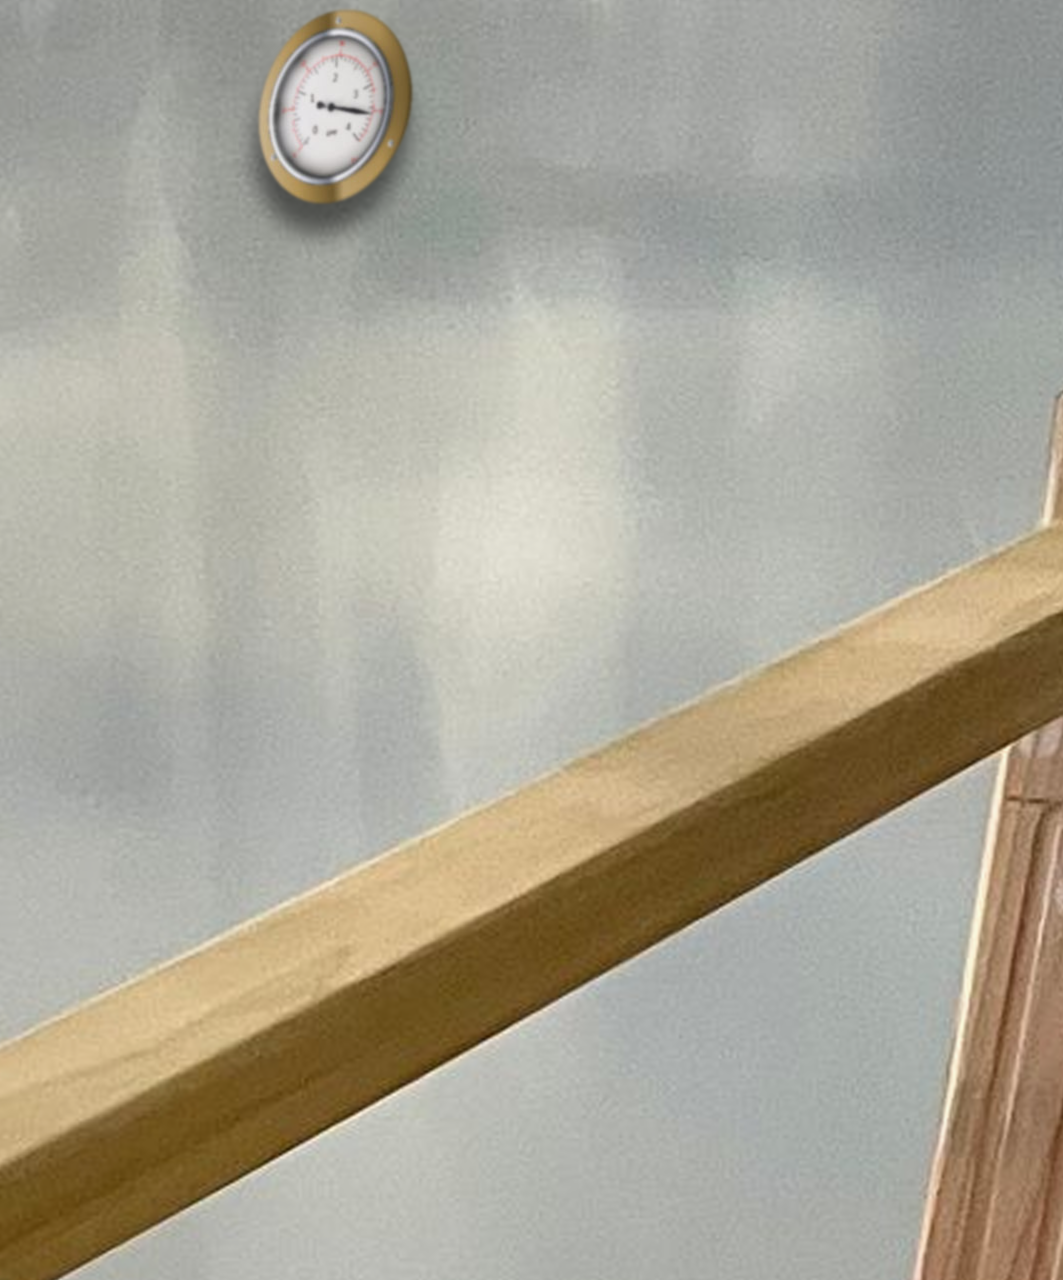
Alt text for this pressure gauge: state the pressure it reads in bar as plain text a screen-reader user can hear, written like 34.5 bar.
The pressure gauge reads 3.5 bar
